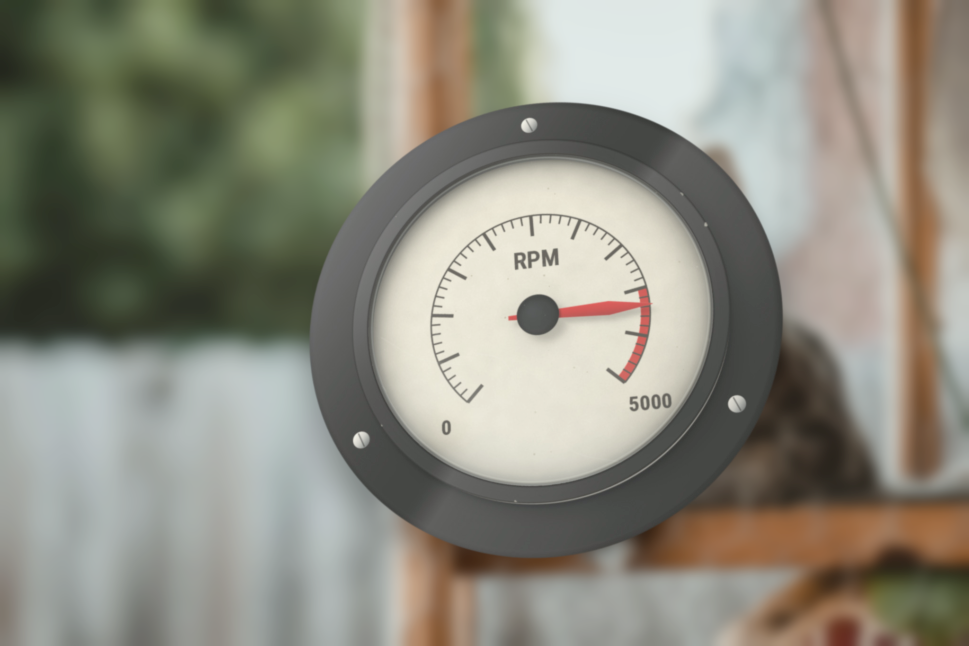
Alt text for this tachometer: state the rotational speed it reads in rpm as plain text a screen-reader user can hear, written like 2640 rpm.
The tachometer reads 4200 rpm
